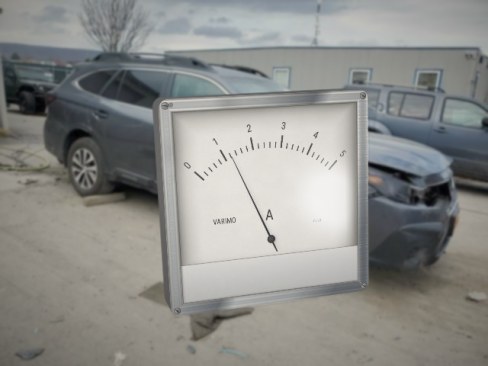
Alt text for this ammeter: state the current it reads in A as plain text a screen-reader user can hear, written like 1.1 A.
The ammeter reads 1.2 A
